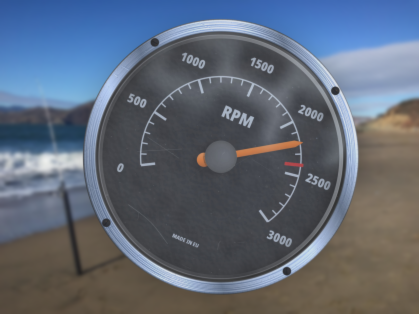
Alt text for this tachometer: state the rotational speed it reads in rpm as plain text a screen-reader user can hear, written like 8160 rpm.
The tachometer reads 2200 rpm
